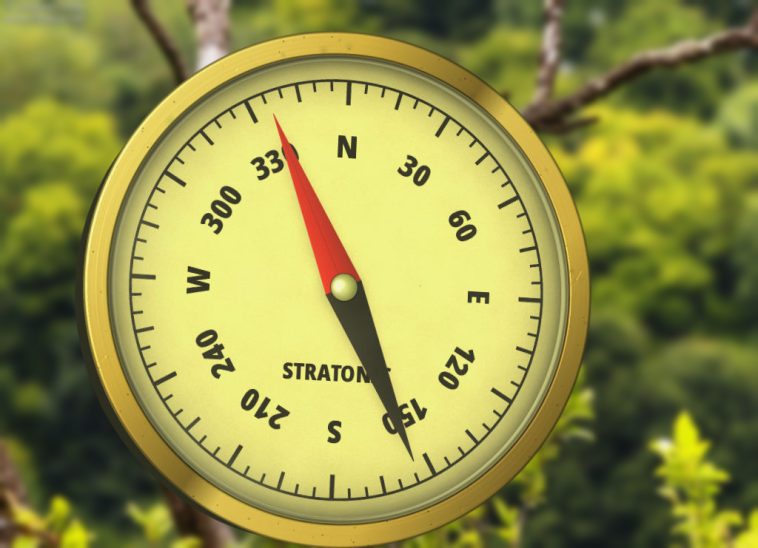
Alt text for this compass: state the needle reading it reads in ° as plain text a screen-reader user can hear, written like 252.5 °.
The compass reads 335 °
